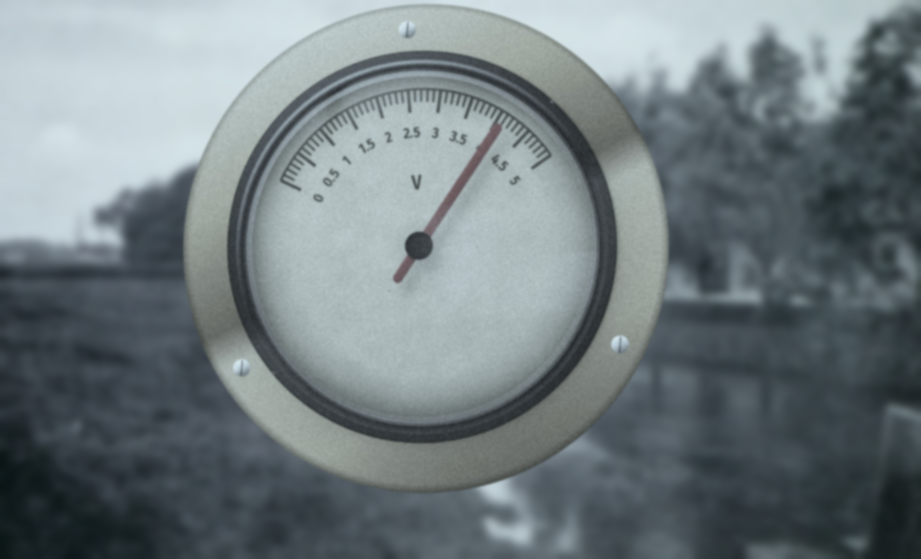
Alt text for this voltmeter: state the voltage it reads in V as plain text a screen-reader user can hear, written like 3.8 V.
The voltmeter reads 4.1 V
